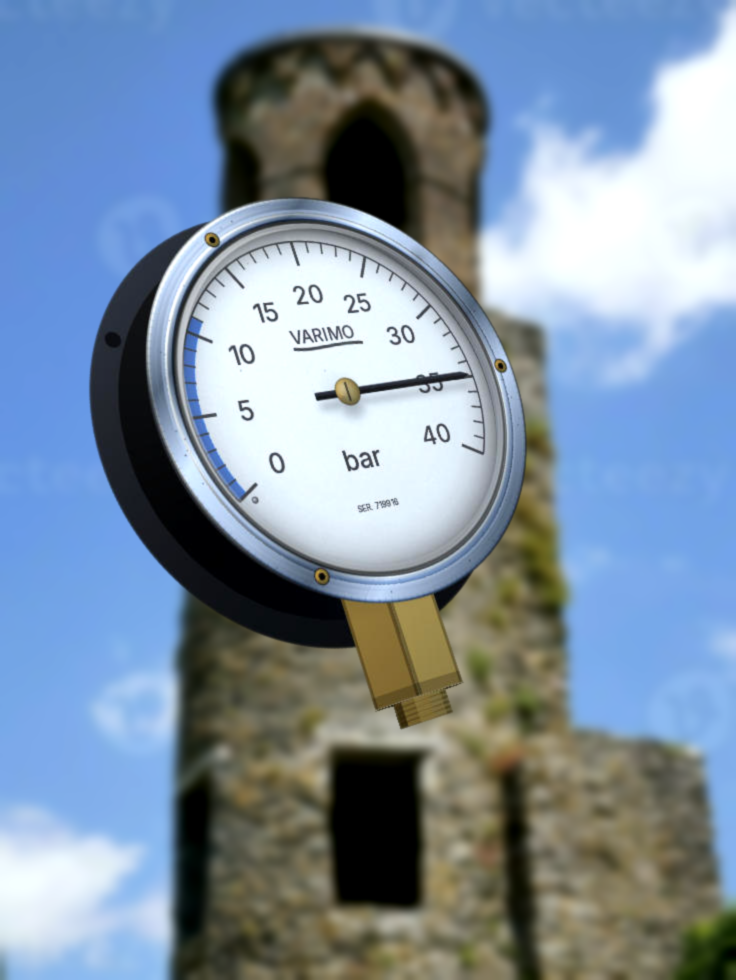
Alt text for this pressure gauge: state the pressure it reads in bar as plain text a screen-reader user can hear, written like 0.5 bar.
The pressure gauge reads 35 bar
